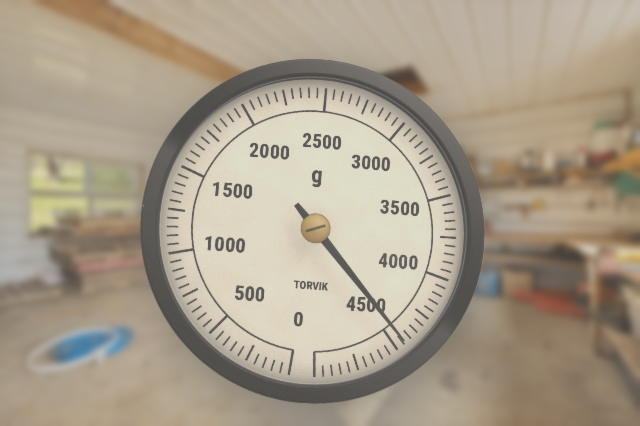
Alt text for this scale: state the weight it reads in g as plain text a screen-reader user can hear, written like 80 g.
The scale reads 4450 g
